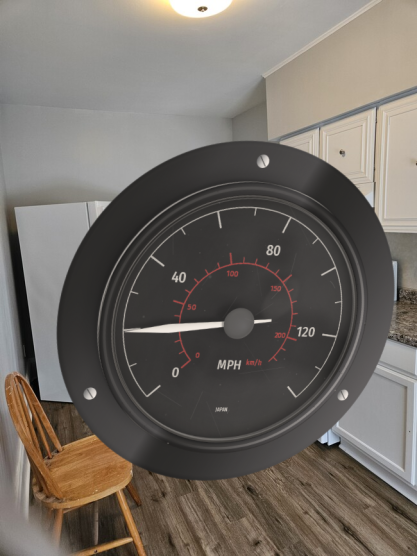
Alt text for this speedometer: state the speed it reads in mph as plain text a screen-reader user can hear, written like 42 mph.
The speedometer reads 20 mph
